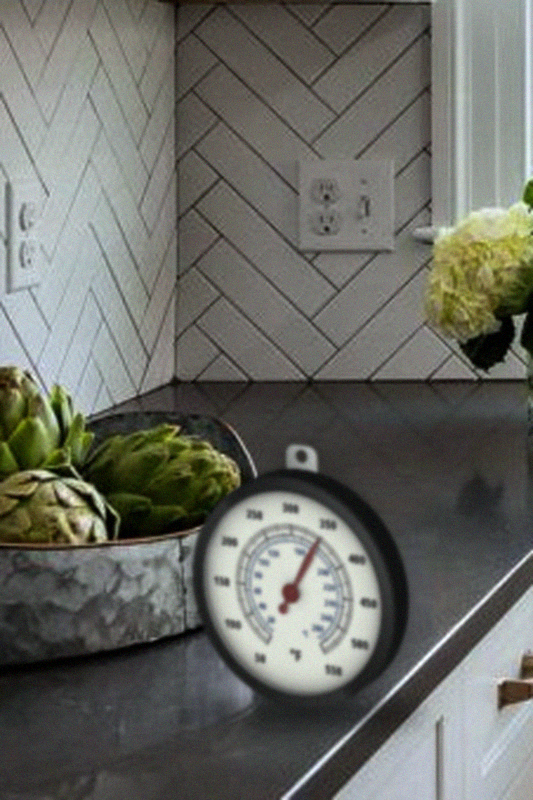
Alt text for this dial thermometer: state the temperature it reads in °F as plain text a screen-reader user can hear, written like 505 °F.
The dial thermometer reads 350 °F
